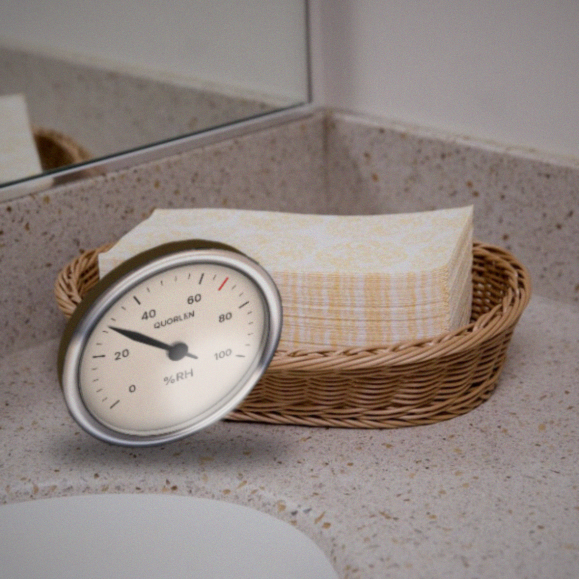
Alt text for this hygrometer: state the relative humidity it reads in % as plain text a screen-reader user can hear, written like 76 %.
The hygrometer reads 30 %
